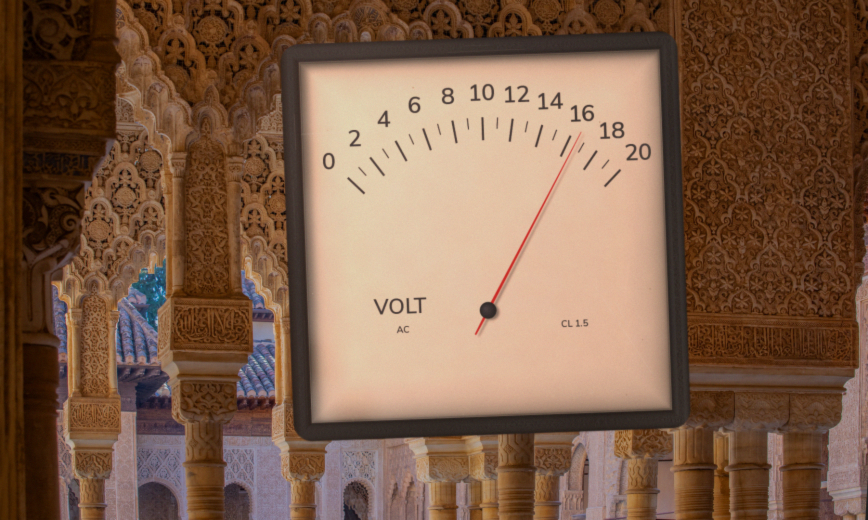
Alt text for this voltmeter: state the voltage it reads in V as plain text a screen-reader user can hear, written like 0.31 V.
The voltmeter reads 16.5 V
